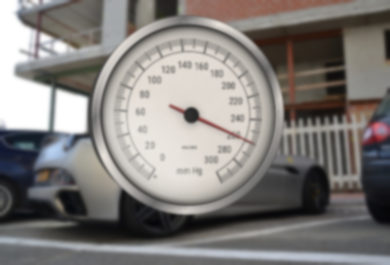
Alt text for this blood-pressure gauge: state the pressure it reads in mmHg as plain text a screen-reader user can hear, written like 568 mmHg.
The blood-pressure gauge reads 260 mmHg
